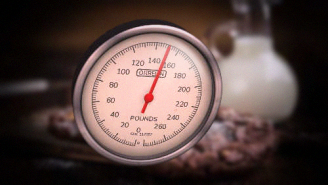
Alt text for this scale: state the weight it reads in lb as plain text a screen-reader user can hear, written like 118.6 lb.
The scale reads 150 lb
